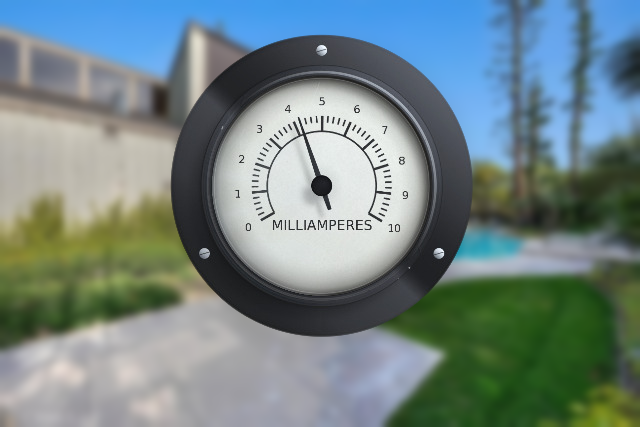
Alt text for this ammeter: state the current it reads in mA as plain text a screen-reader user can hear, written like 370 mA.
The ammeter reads 4.2 mA
